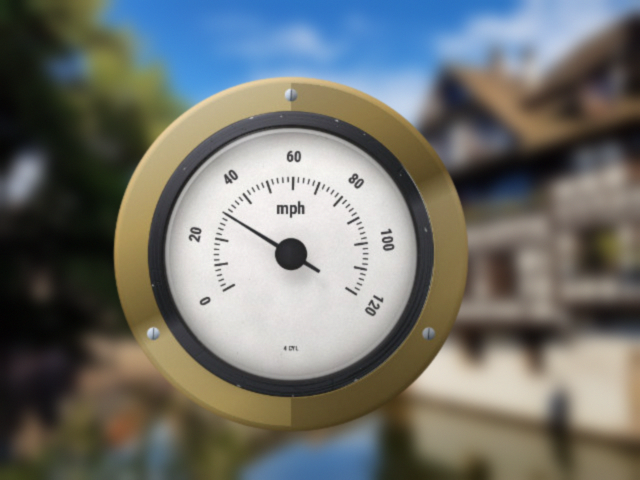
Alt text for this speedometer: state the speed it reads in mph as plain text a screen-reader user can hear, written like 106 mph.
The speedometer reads 30 mph
